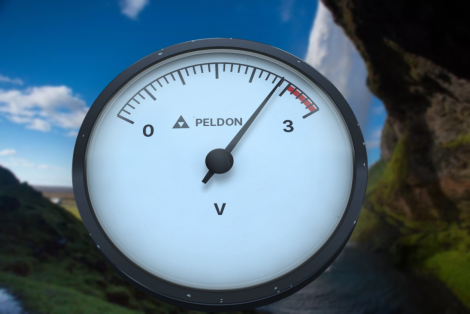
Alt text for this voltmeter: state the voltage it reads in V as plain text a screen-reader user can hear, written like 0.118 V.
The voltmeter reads 2.4 V
